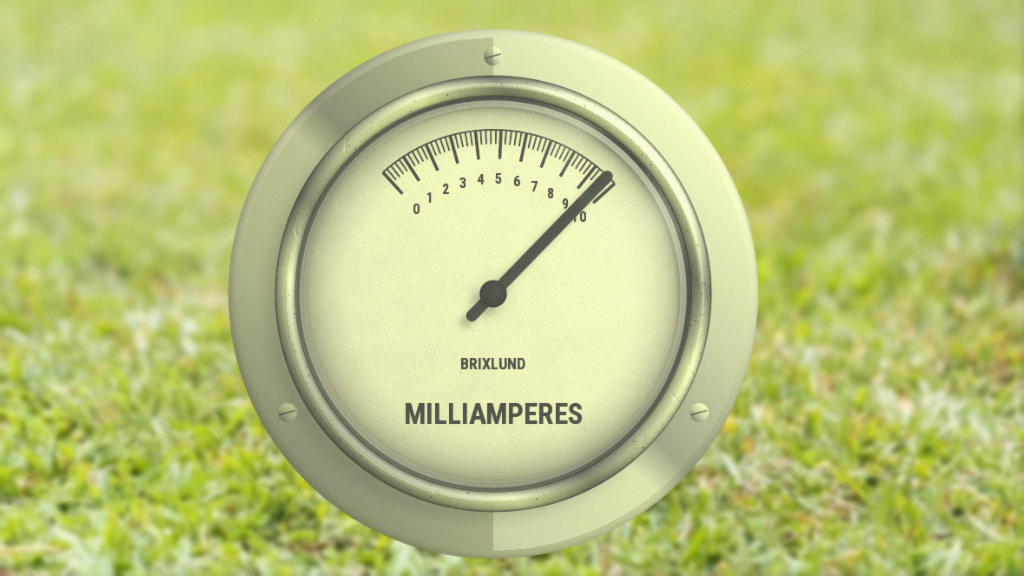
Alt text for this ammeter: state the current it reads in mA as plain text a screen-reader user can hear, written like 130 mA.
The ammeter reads 9.6 mA
